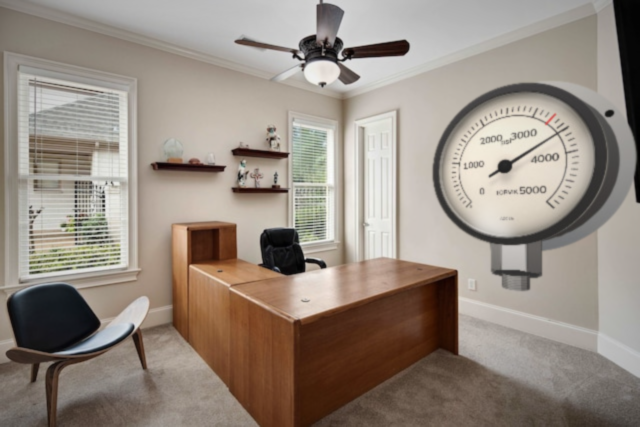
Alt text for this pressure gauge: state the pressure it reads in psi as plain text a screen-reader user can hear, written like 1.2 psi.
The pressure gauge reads 3600 psi
